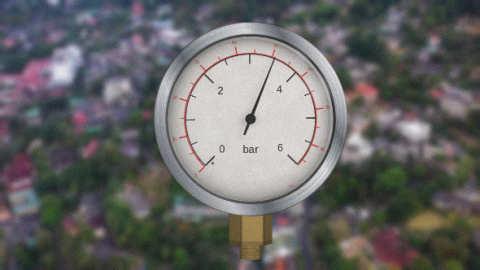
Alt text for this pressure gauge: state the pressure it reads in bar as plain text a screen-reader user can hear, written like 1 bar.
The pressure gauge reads 3.5 bar
